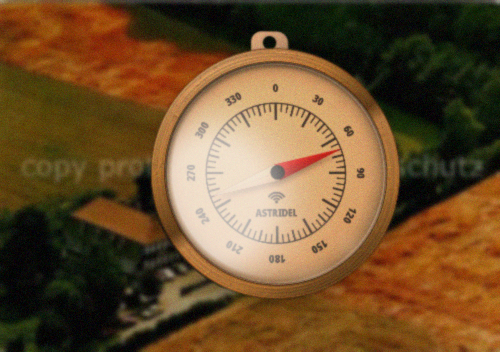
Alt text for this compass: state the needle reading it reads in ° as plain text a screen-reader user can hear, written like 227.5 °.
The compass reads 70 °
